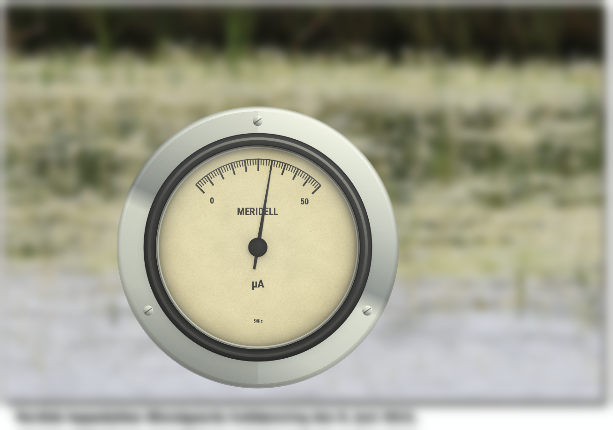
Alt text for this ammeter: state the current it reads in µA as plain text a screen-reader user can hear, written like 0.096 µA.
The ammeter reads 30 µA
